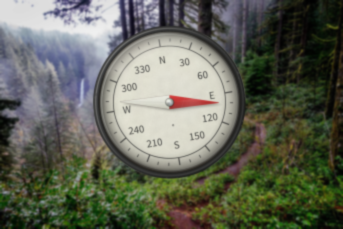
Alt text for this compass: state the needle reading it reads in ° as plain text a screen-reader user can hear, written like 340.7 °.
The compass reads 100 °
